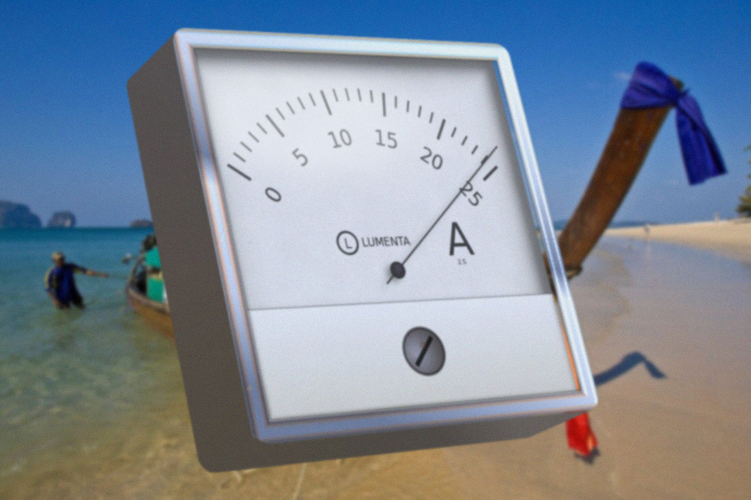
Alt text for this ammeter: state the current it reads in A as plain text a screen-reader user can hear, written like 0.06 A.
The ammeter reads 24 A
